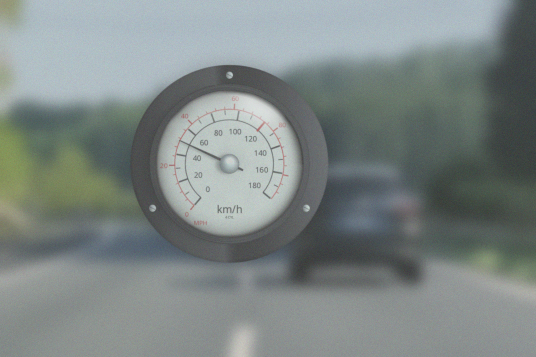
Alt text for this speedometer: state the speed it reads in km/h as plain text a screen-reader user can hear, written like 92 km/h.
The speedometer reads 50 km/h
